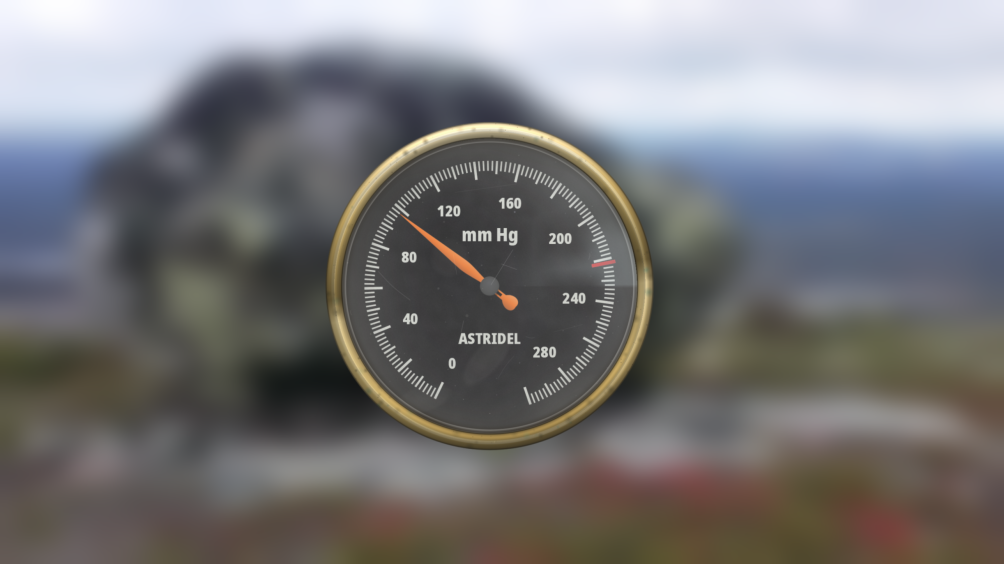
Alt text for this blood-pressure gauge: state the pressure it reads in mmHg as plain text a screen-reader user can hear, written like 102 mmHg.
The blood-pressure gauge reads 98 mmHg
